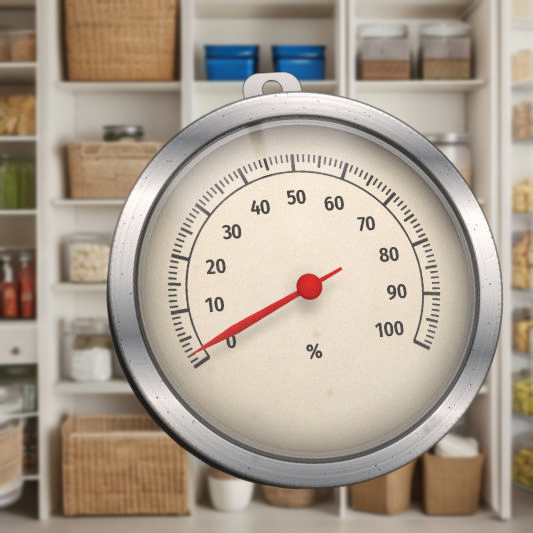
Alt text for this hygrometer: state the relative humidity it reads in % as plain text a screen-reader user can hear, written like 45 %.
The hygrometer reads 2 %
